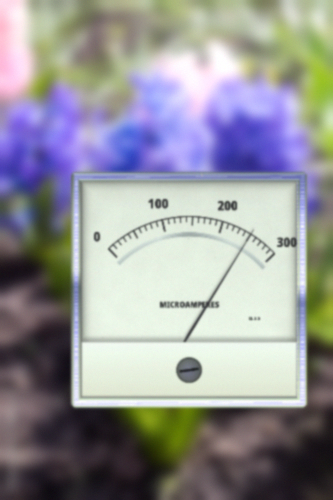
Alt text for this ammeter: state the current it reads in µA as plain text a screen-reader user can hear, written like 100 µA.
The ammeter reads 250 µA
